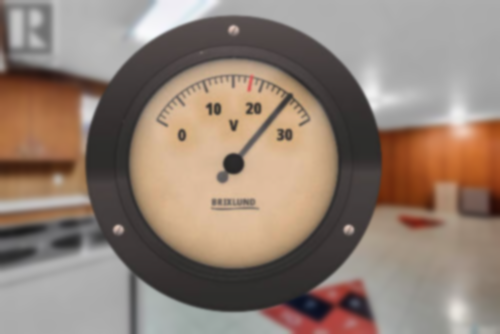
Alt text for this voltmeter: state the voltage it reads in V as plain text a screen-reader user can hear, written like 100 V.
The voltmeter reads 25 V
